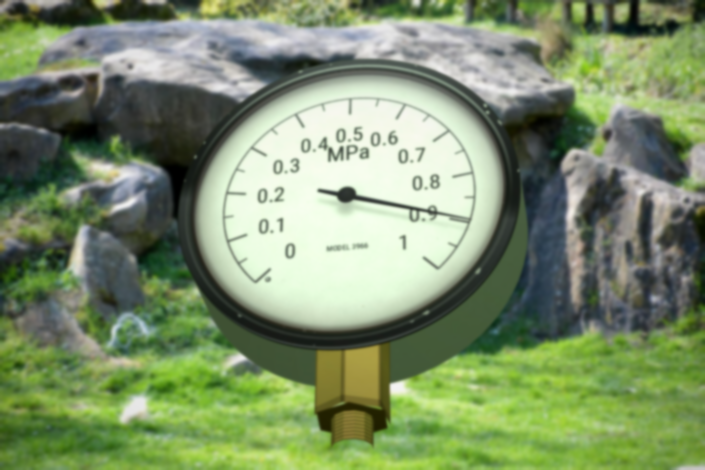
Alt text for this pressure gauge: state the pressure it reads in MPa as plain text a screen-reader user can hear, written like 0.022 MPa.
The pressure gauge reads 0.9 MPa
